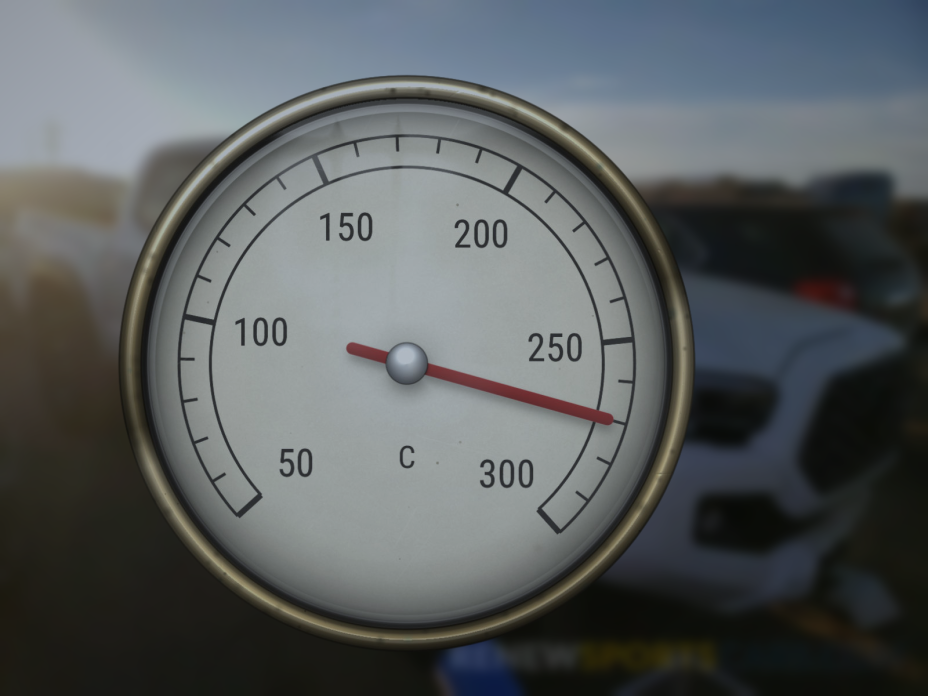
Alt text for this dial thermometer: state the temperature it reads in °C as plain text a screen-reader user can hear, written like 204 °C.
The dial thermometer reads 270 °C
